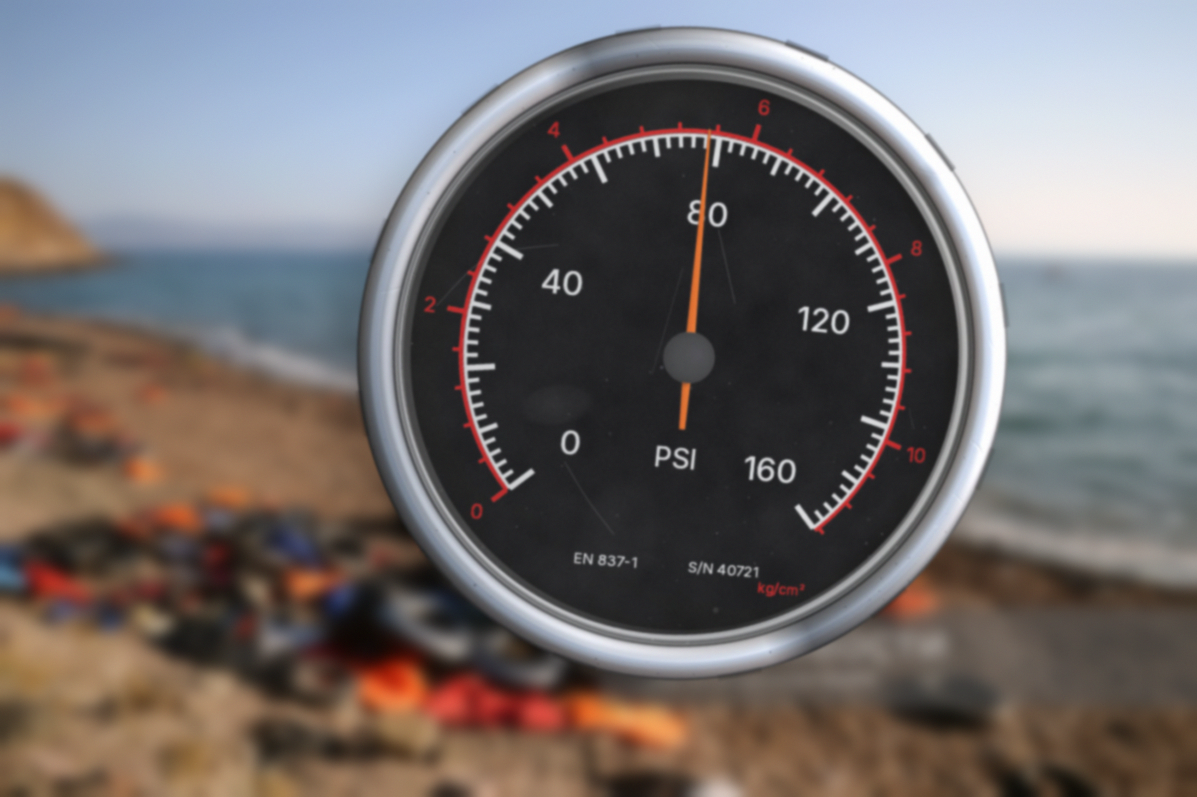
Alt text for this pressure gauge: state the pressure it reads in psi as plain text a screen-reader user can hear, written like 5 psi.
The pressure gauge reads 78 psi
